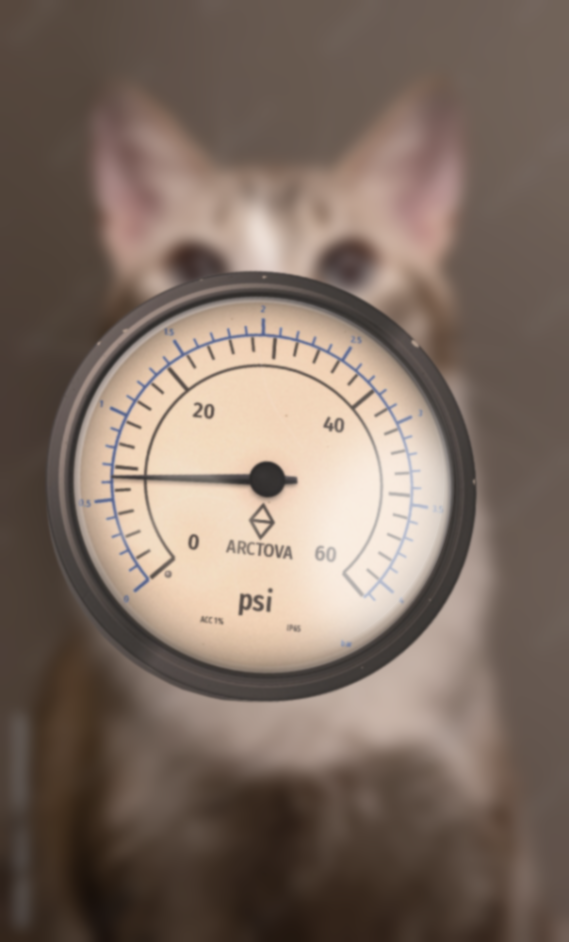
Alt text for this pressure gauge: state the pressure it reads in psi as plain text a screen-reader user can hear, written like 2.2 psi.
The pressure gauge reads 9 psi
